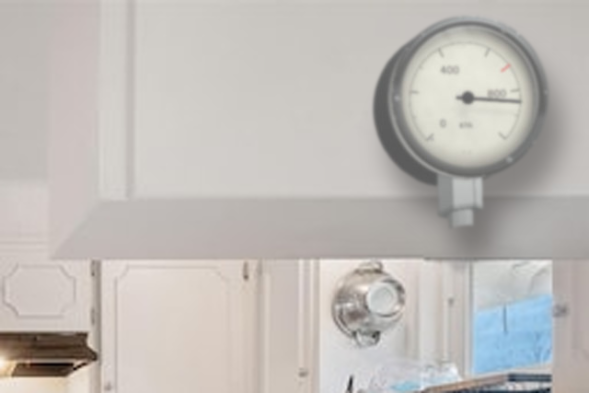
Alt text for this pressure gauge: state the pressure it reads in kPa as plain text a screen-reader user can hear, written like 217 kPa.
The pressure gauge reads 850 kPa
